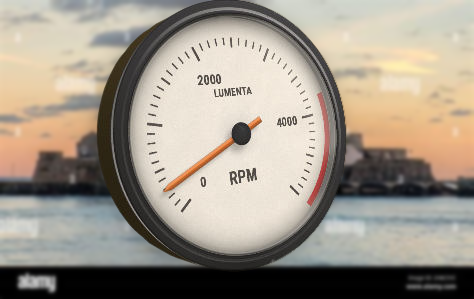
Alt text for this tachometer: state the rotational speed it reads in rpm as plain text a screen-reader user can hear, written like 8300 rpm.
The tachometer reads 300 rpm
